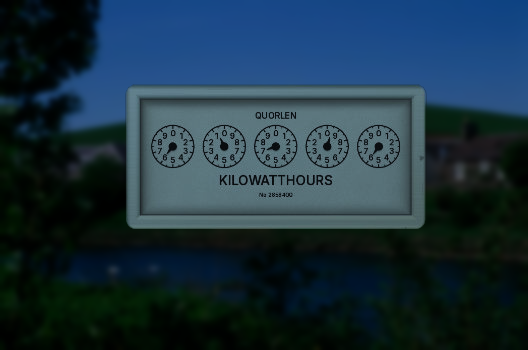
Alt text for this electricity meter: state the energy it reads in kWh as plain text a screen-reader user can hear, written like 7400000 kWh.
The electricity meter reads 60696 kWh
